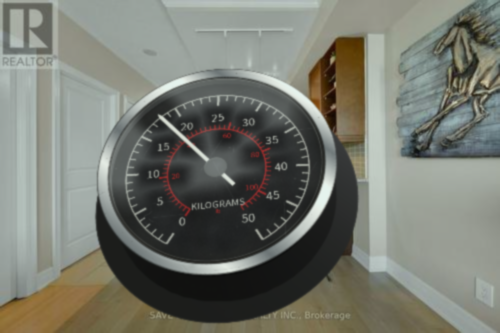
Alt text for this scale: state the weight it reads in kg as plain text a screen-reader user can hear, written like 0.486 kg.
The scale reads 18 kg
